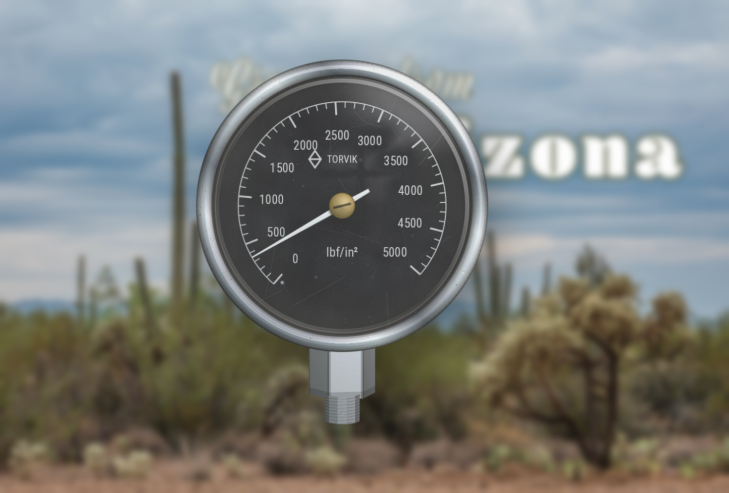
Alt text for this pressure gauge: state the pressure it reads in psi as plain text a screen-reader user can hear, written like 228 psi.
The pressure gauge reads 350 psi
